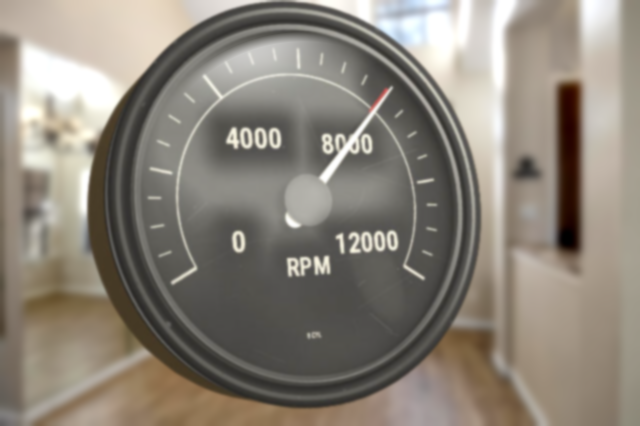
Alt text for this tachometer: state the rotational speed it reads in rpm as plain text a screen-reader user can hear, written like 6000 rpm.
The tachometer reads 8000 rpm
